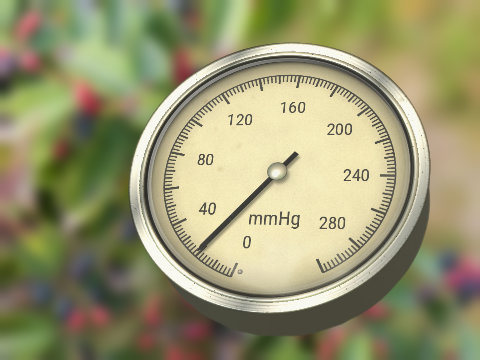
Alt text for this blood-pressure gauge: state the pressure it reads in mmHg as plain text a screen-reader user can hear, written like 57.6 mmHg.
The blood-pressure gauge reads 20 mmHg
